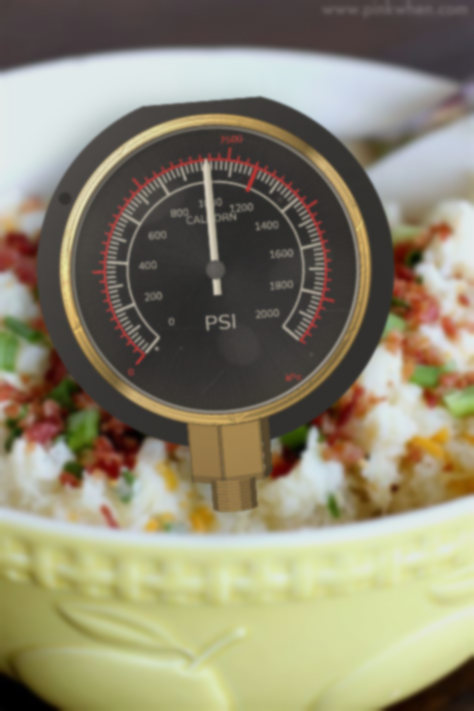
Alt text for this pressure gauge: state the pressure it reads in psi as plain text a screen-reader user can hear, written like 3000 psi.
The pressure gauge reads 1000 psi
